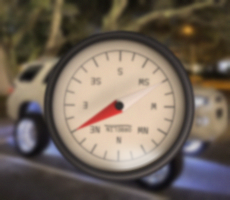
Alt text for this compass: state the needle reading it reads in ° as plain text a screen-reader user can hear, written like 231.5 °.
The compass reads 60 °
